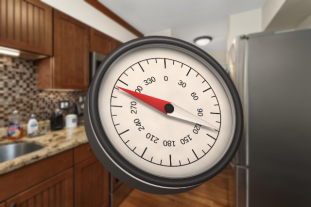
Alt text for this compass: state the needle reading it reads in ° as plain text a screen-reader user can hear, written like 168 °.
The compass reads 290 °
